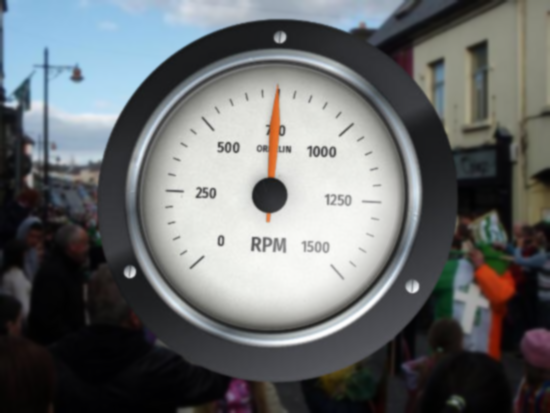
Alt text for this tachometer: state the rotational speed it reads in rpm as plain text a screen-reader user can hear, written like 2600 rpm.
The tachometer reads 750 rpm
